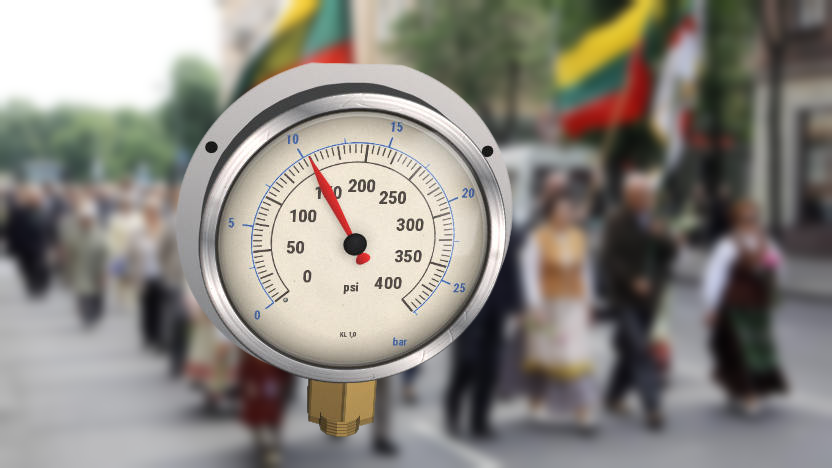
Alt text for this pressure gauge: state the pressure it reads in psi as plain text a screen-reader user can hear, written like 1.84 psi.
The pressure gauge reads 150 psi
